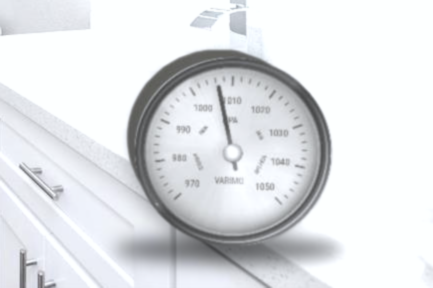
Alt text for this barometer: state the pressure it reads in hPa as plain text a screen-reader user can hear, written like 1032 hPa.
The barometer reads 1006 hPa
